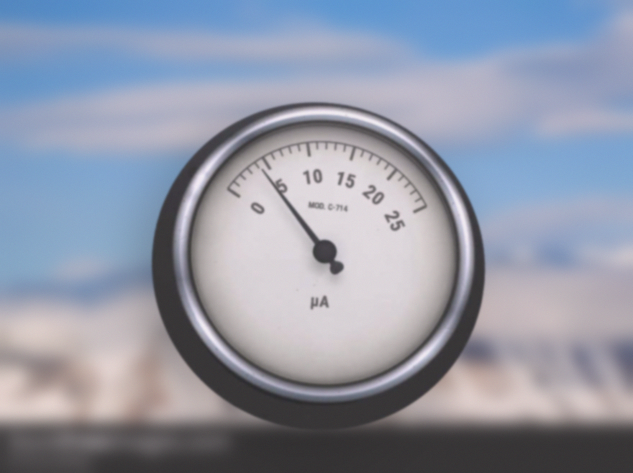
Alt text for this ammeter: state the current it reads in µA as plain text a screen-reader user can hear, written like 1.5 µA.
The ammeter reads 4 µA
